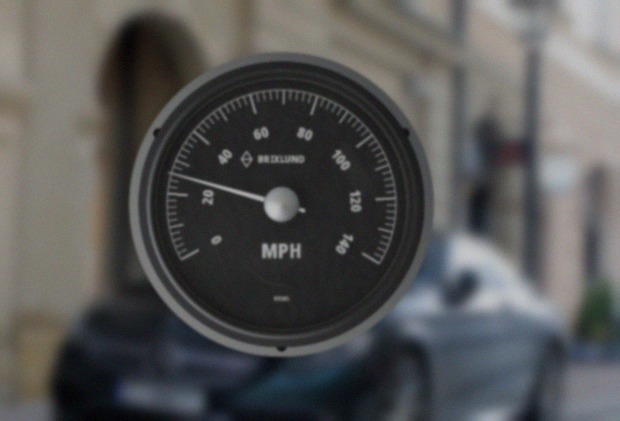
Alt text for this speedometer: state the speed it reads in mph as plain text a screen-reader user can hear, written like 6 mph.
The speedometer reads 26 mph
